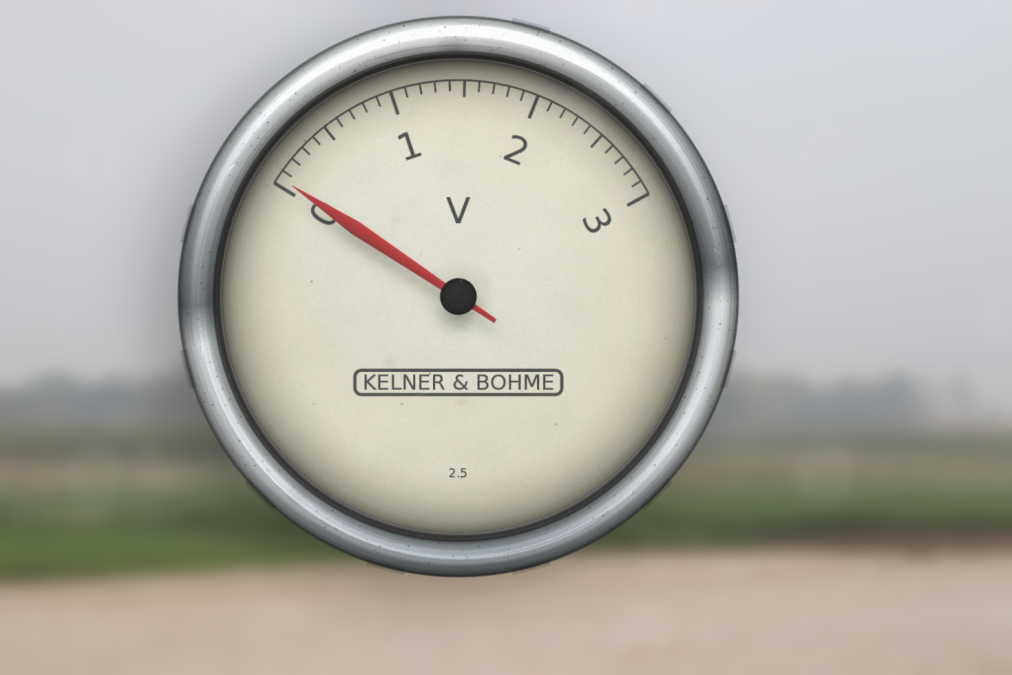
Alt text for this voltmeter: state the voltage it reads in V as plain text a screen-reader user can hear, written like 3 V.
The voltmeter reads 0.05 V
